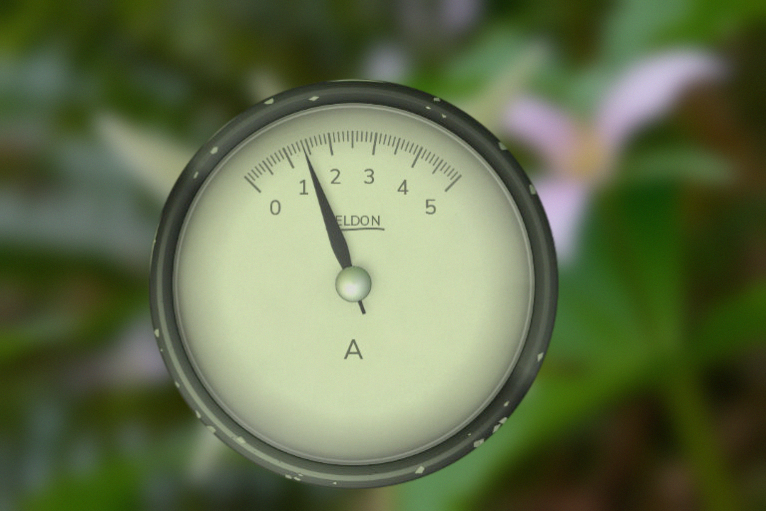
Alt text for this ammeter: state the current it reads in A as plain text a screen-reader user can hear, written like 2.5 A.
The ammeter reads 1.4 A
